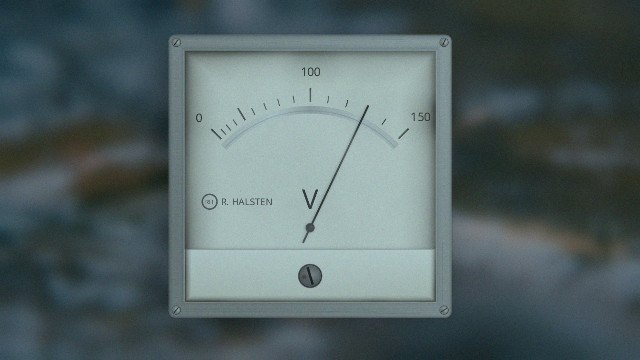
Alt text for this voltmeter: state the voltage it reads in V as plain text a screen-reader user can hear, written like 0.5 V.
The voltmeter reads 130 V
